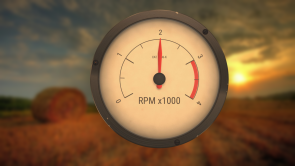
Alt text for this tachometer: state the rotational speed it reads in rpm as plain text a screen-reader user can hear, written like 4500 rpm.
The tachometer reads 2000 rpm
